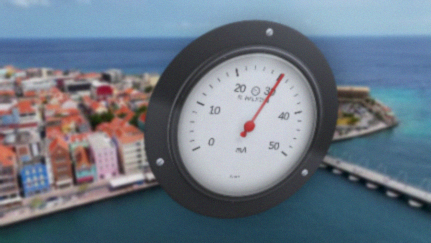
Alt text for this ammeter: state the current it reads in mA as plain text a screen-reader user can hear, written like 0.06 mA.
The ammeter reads 30 mA
